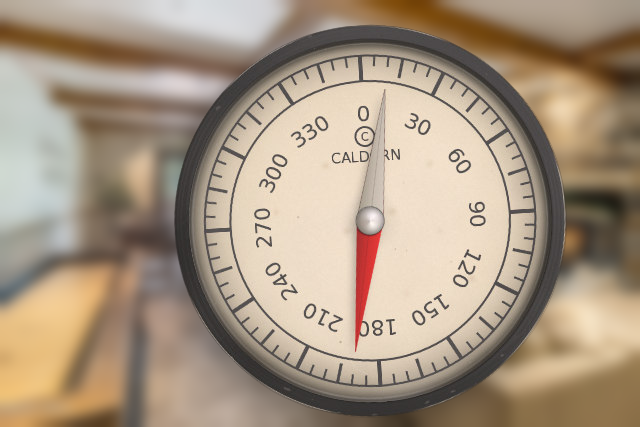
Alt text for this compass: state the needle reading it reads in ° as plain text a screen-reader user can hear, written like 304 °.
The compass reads 190 °
